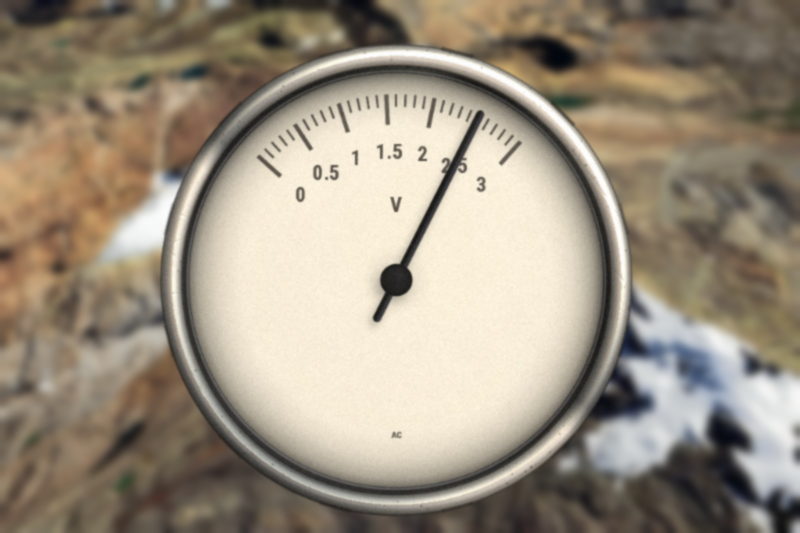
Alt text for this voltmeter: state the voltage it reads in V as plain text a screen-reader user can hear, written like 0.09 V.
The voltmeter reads 2.5 V
